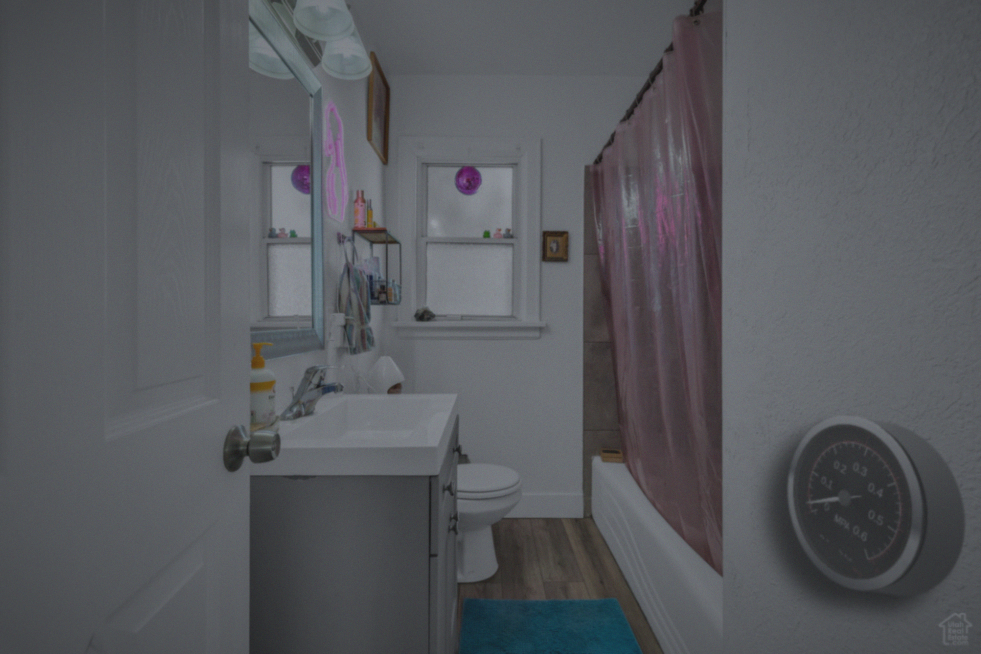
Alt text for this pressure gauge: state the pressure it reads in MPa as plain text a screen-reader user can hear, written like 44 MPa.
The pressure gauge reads 0.02 MPa
